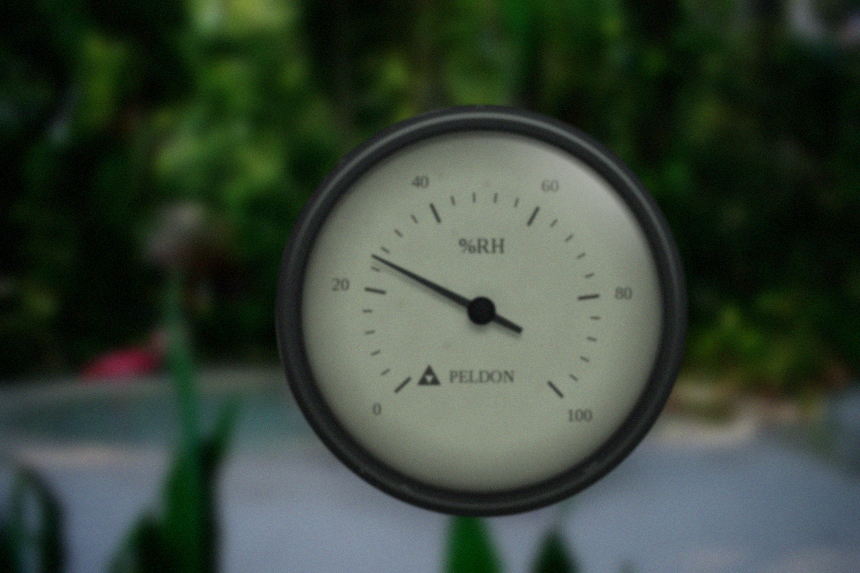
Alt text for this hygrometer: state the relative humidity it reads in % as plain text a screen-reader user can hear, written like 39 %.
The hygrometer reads 26 %
